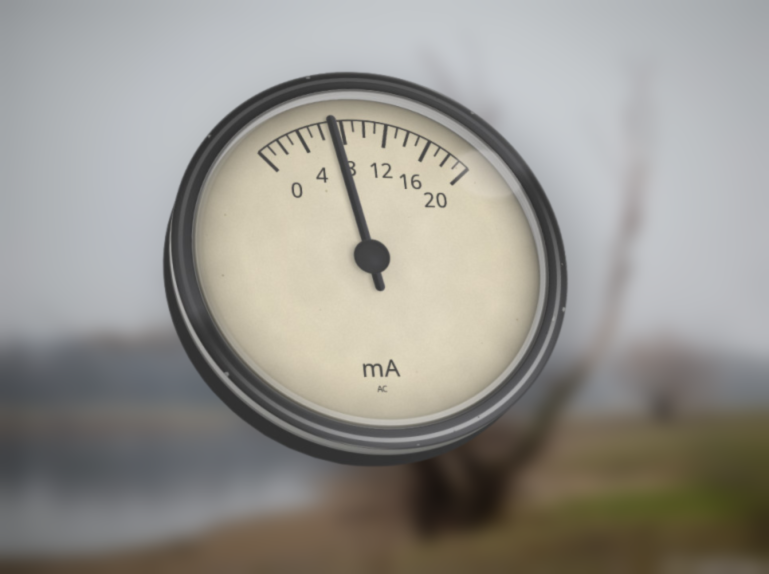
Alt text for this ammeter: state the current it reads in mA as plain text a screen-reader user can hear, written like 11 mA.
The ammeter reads 7 mA
